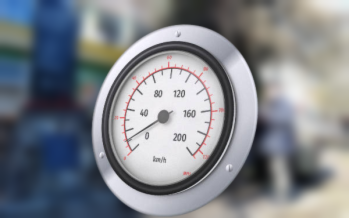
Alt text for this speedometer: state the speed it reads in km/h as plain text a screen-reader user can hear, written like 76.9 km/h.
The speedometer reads 10 km/h
